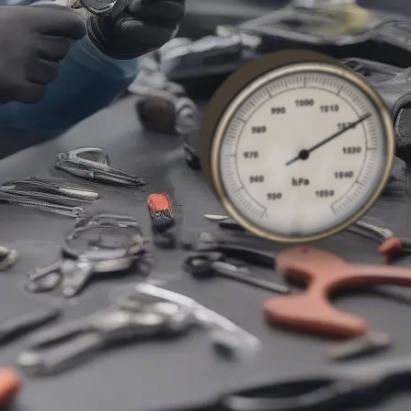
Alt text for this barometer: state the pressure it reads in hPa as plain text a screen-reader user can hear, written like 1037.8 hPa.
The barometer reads 1020 hPa
